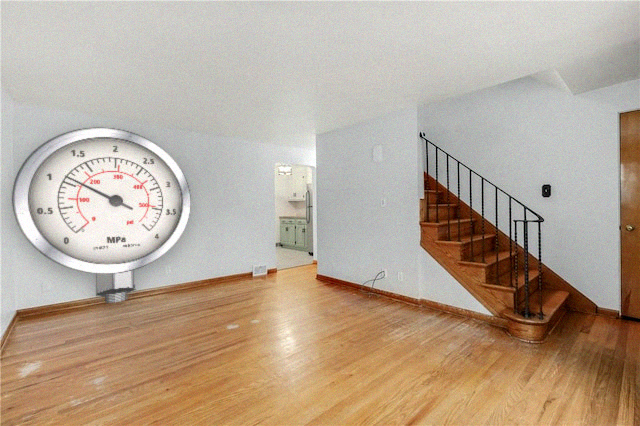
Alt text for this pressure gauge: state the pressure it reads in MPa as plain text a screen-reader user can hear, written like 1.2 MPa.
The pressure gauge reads 1.1 MPa
